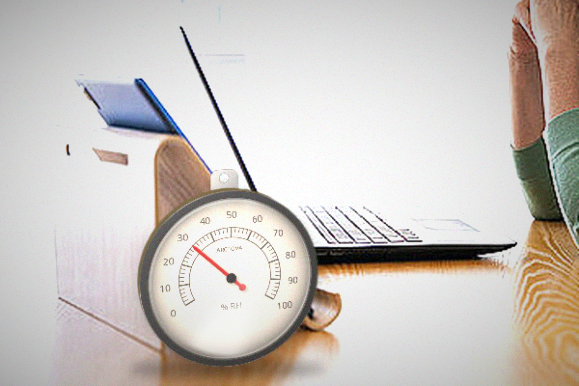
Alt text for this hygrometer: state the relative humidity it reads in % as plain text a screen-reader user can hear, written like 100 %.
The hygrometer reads 30 %
